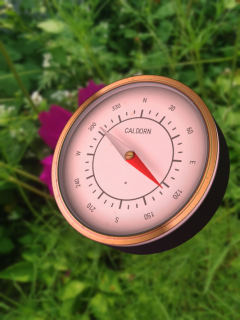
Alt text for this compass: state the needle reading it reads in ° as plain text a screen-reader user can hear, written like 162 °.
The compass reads 125 °
